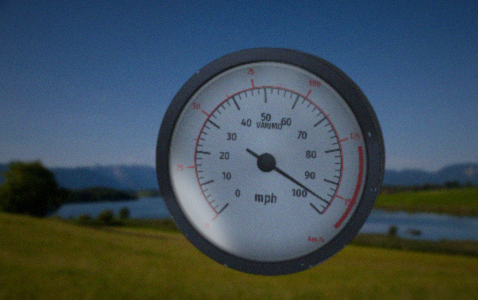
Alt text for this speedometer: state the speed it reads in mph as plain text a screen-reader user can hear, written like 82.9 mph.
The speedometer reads 96 mph
